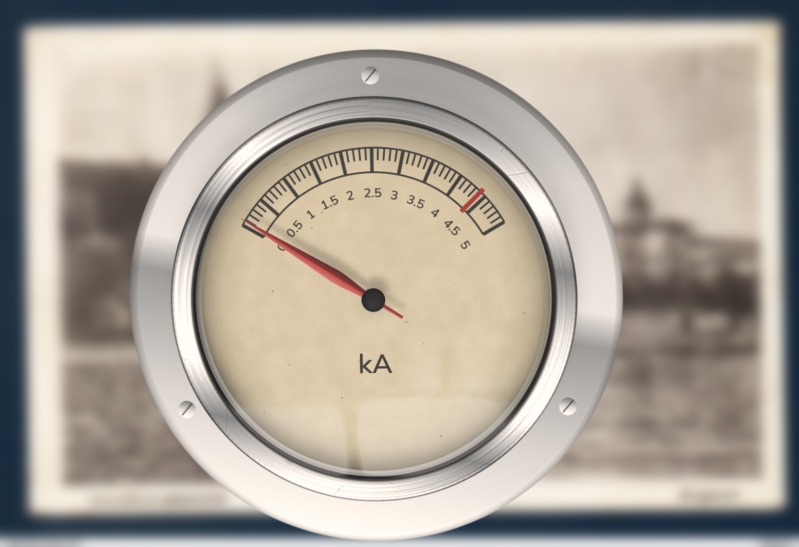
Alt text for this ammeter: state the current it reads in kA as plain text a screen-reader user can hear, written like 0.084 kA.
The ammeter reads 0.1 kA
